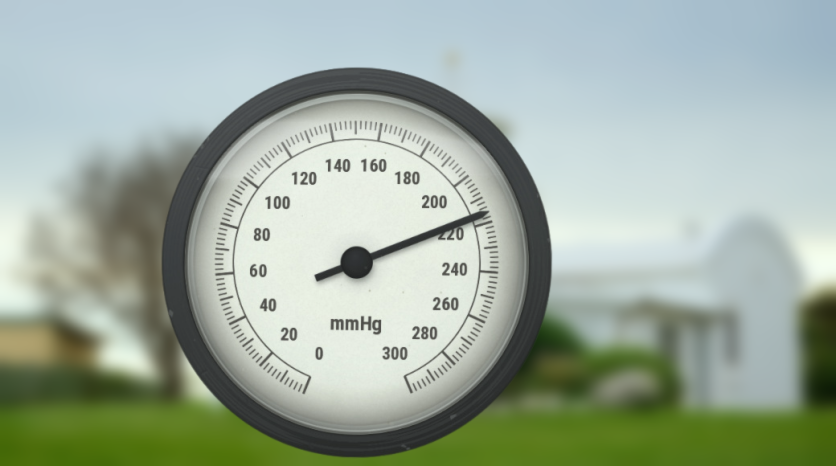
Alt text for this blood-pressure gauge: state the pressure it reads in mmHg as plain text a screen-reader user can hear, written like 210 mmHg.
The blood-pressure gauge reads 216 mmHg
